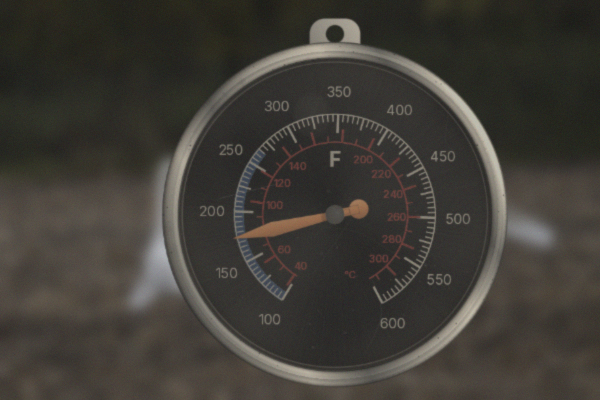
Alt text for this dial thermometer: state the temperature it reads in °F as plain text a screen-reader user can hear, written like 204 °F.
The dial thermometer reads 175 °F
